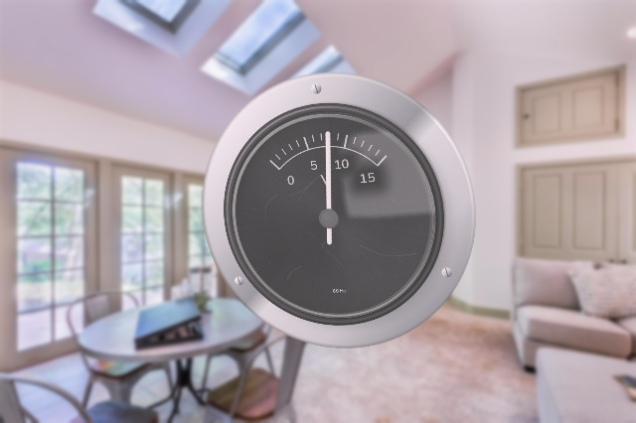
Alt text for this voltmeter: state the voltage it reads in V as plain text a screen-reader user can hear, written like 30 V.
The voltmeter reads 8 V
